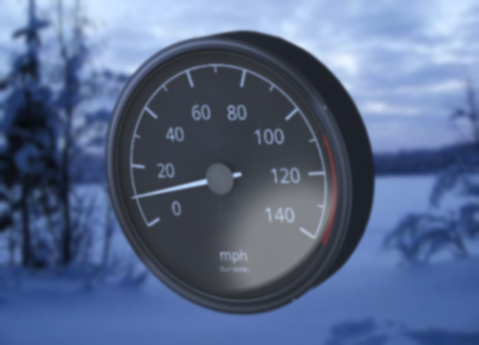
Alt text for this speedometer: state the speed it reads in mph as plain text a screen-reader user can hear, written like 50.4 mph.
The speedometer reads 10 mph
